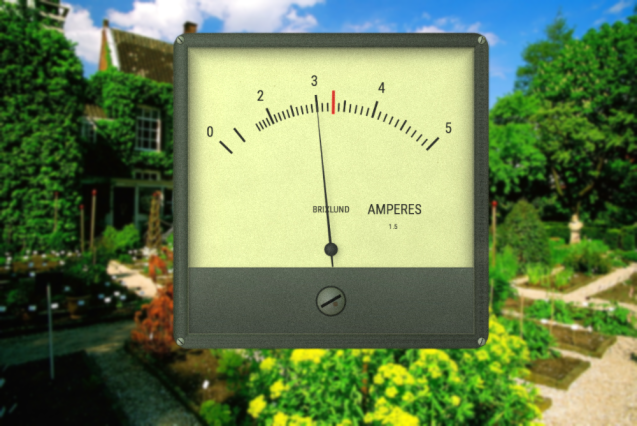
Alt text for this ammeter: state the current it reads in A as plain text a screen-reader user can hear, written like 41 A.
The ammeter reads 3 A
